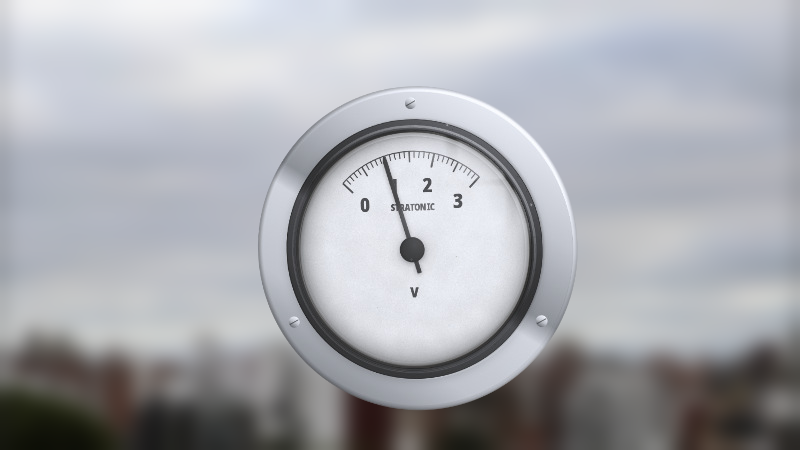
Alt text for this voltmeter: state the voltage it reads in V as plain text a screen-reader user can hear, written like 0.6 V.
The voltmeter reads 1 V
